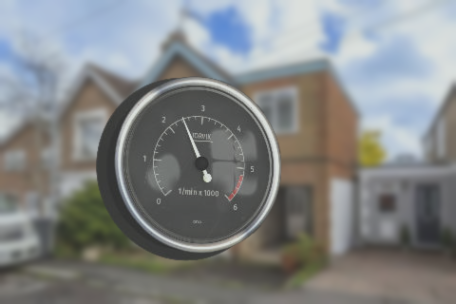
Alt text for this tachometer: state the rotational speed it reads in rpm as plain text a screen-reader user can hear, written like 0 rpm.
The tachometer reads 2400 rpm
